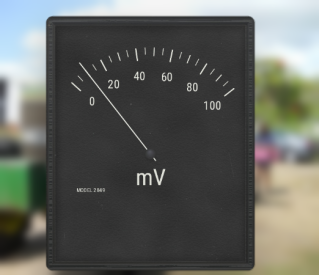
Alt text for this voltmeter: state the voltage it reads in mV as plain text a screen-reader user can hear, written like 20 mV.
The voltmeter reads 10 mV
